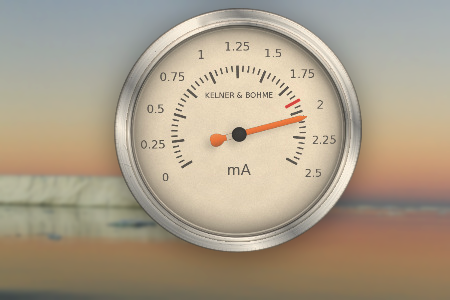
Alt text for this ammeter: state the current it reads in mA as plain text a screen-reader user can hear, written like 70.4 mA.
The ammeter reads 2.05 mA
